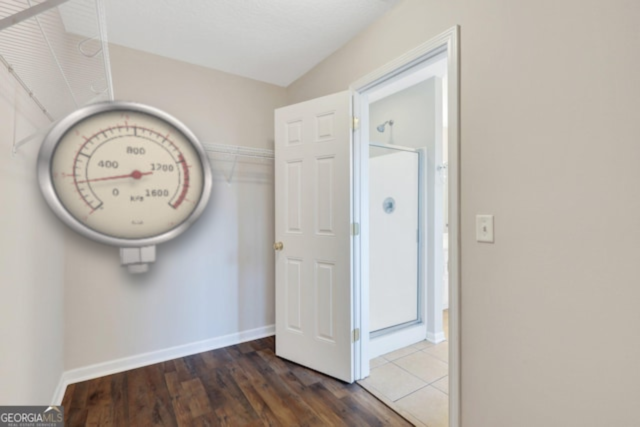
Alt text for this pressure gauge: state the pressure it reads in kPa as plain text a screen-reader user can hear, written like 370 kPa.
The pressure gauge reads 200 kPa
